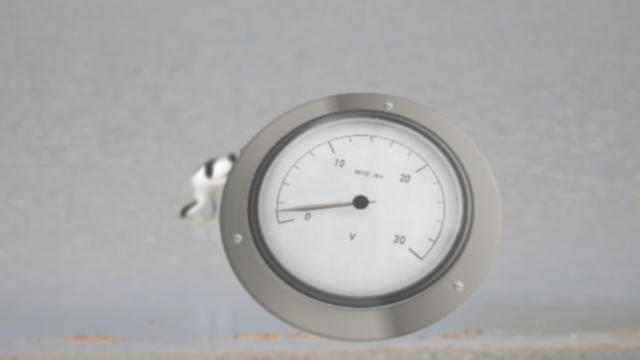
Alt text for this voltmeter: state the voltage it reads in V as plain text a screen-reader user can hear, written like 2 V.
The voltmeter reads 1 V
